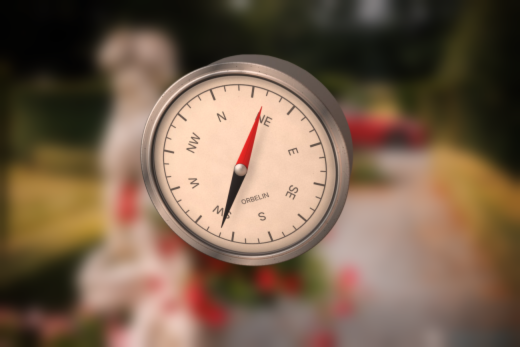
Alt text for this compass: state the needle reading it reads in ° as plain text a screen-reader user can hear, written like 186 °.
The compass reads 40 °
